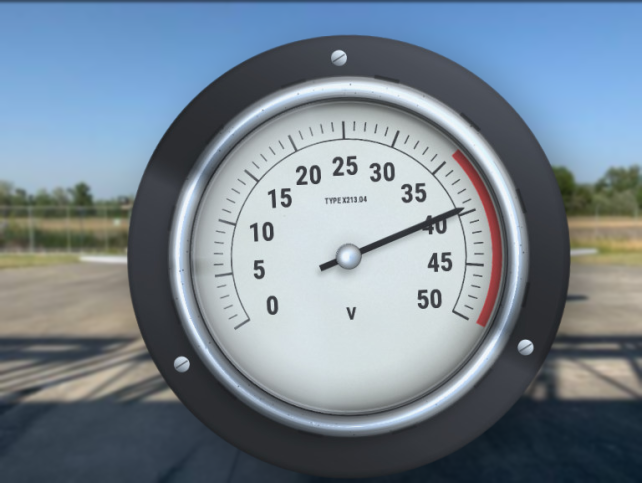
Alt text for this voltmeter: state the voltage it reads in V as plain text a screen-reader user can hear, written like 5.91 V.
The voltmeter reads 39.5 V
